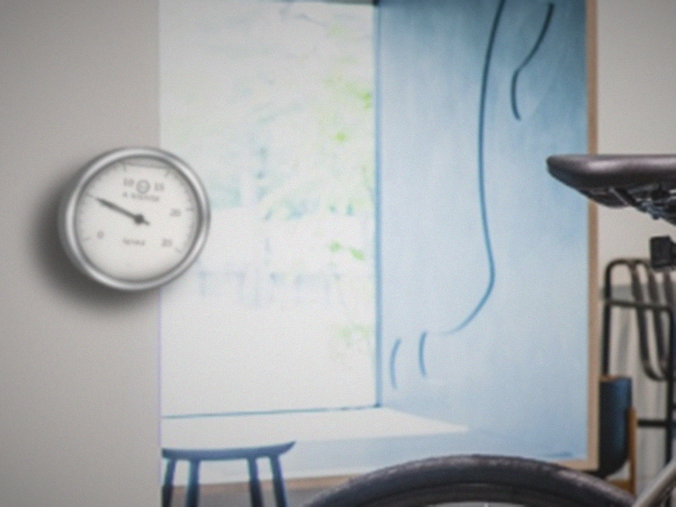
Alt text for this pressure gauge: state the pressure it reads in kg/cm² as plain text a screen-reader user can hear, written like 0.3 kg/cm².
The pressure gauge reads 5 kg/cm²
